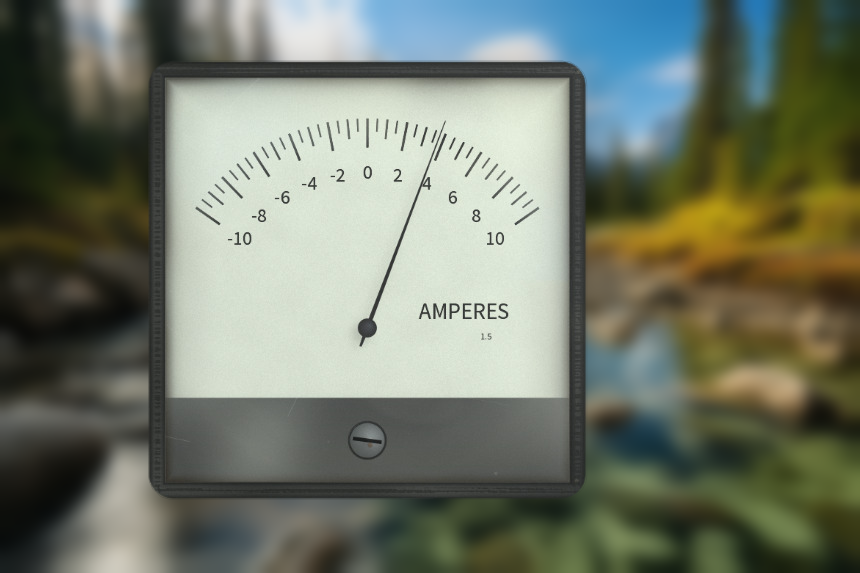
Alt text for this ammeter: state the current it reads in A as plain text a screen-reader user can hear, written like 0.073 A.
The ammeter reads 3.75 A
